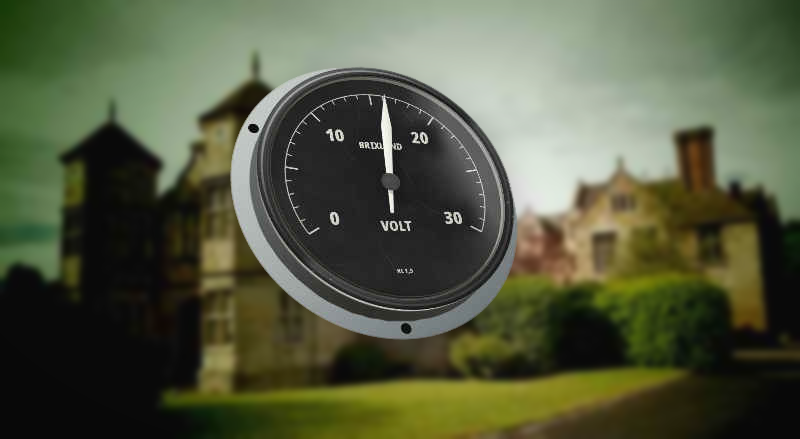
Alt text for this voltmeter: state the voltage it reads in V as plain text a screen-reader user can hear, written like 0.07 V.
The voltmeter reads 16 V
